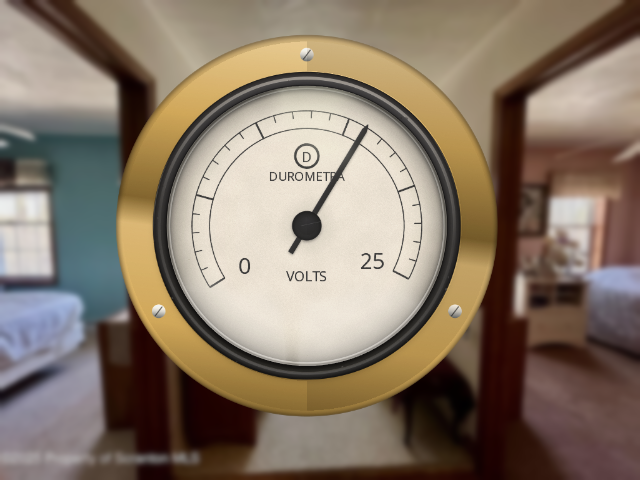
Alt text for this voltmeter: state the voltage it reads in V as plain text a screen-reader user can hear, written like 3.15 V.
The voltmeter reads 16 V
